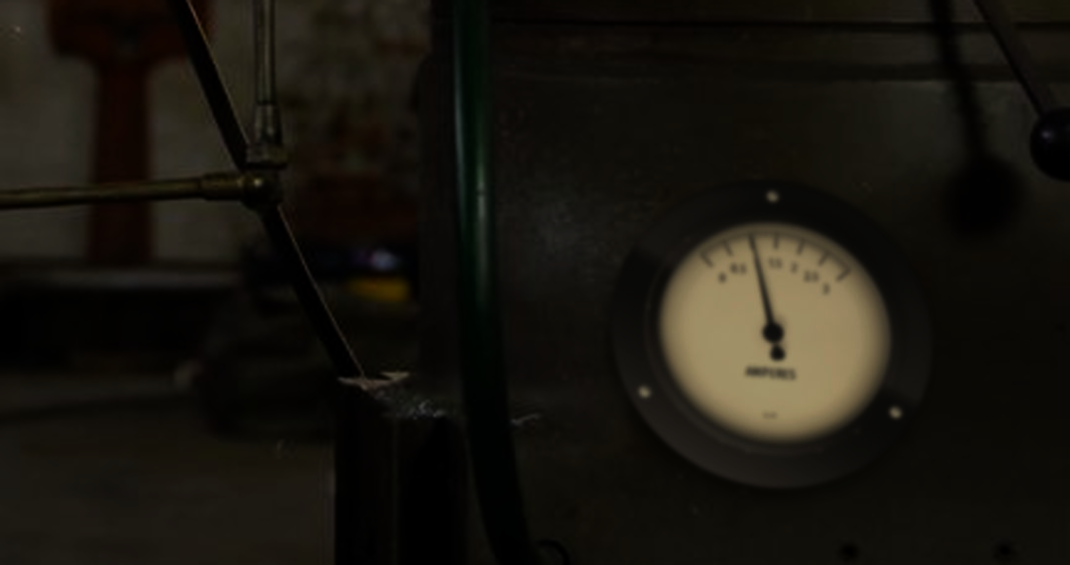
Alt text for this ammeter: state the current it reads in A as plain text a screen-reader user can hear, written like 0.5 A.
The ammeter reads 1 A
